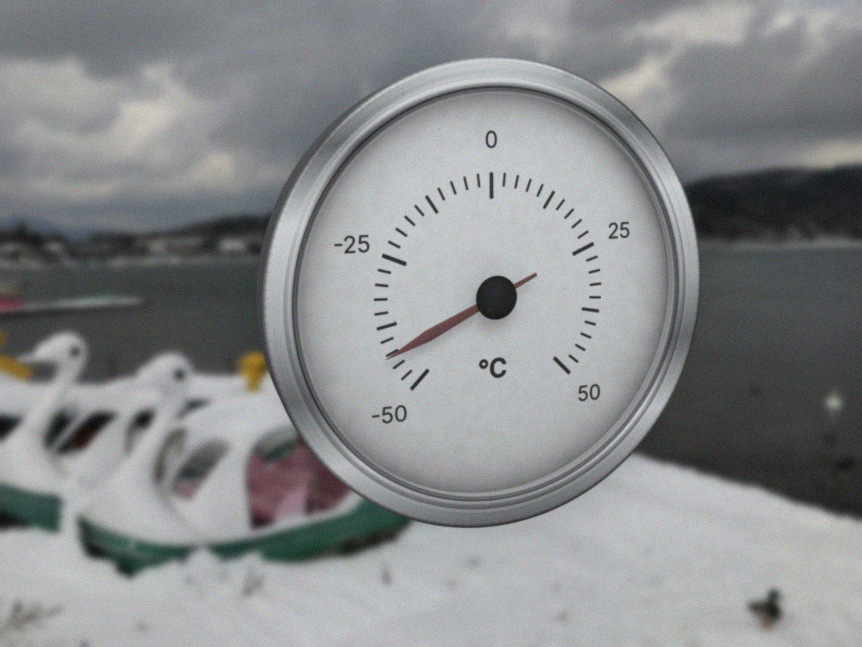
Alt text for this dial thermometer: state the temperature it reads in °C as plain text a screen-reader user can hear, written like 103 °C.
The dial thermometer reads -42.5 °C
